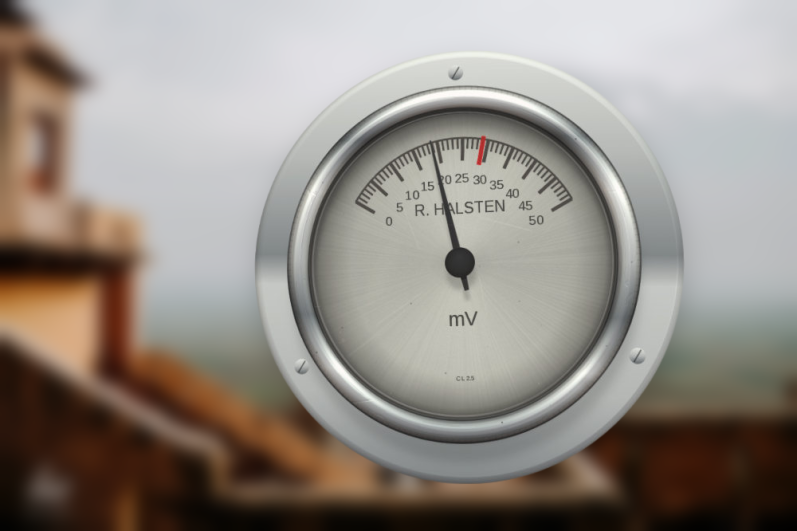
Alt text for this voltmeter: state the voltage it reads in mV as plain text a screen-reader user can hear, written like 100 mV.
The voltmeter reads 19 mV
